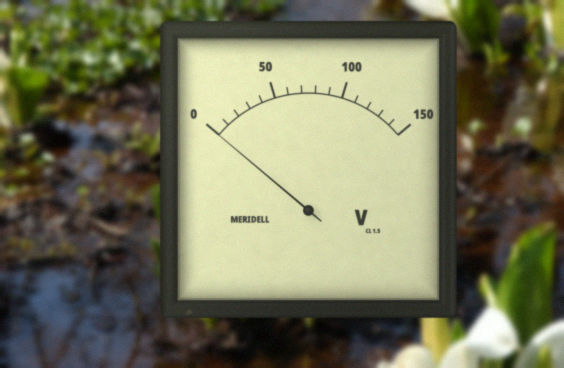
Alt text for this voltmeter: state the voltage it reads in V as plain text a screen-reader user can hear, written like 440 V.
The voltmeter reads 0 V
